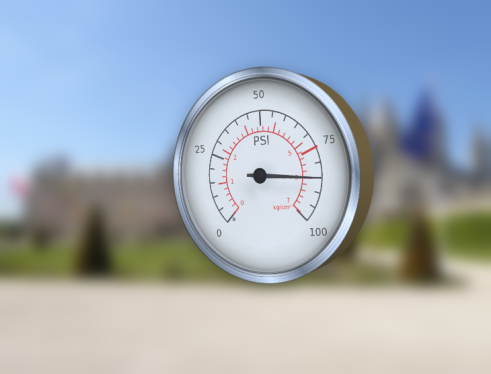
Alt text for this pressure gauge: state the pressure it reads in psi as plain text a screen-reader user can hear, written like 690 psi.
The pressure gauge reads 85 psi
